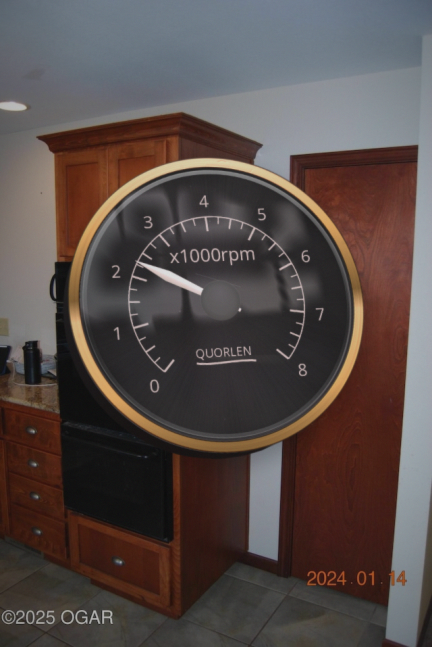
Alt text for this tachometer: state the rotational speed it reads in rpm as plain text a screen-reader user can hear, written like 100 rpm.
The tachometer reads 2250 rpm
